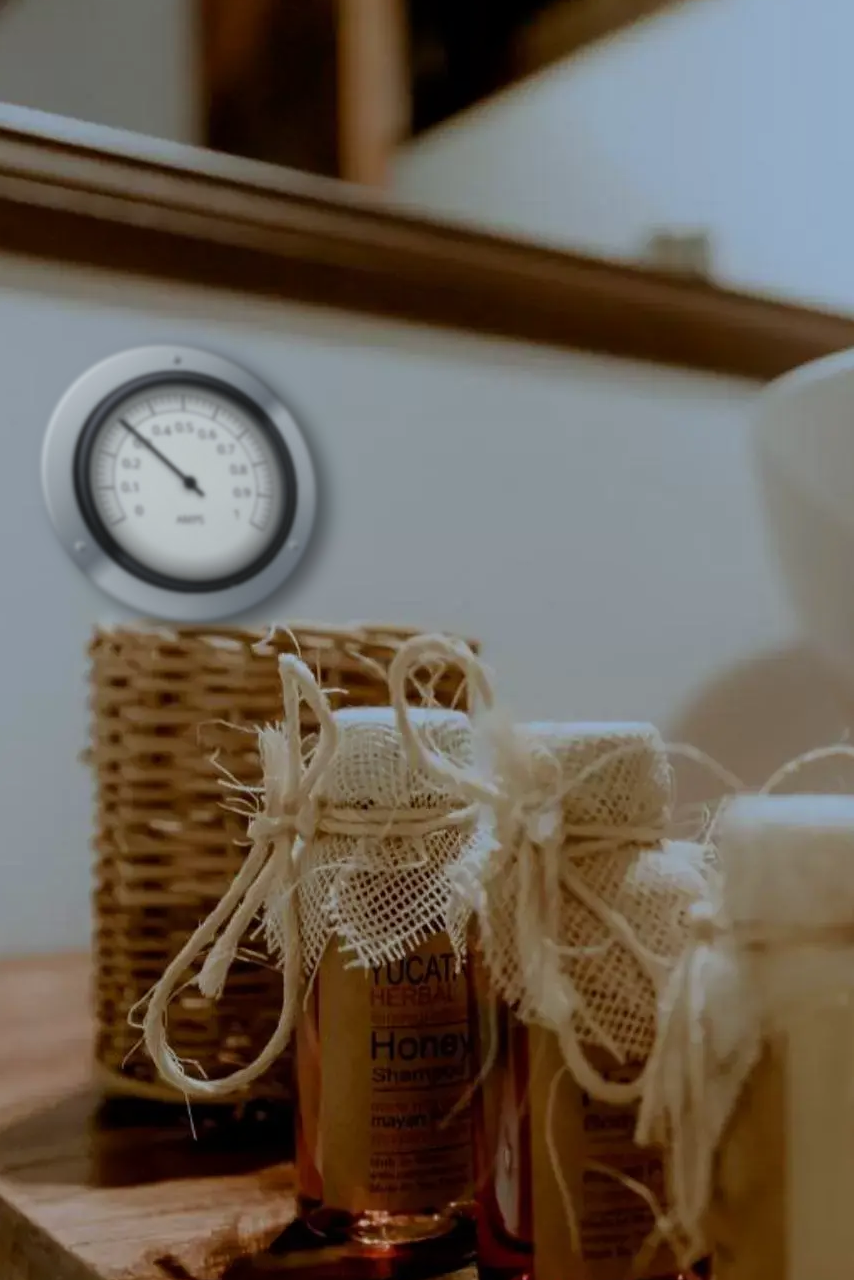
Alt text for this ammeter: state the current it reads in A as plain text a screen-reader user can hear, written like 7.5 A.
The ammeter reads 0.3 A
